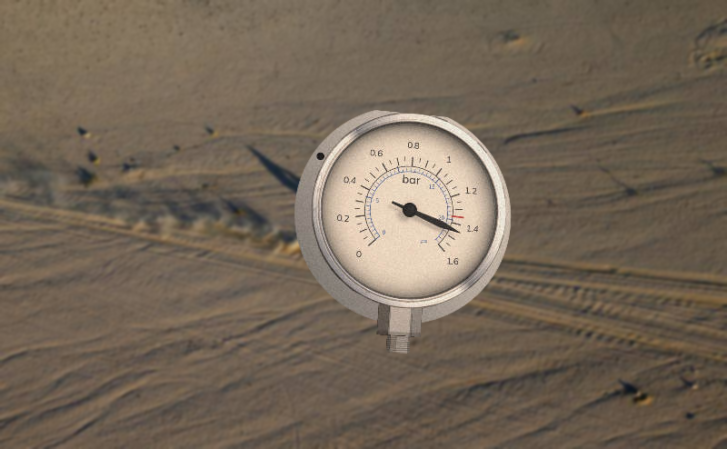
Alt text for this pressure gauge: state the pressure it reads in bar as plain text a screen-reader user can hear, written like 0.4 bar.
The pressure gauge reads 1.45 bar
